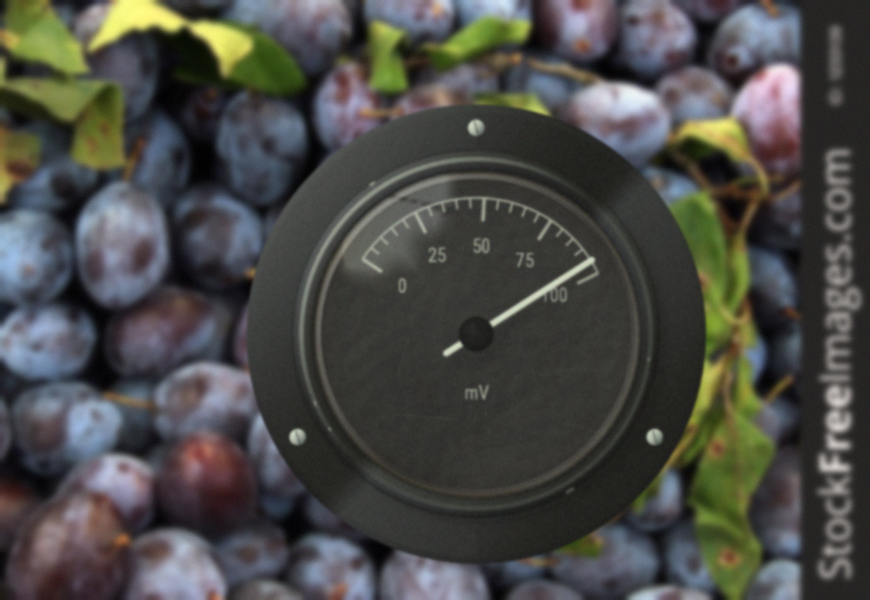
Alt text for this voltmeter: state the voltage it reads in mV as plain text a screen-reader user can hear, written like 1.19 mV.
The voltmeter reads 95 mV
